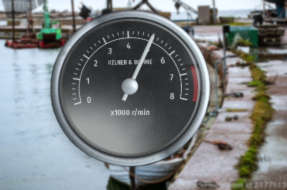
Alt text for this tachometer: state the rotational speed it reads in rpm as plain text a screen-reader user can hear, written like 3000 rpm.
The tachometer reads 5000 rpm
